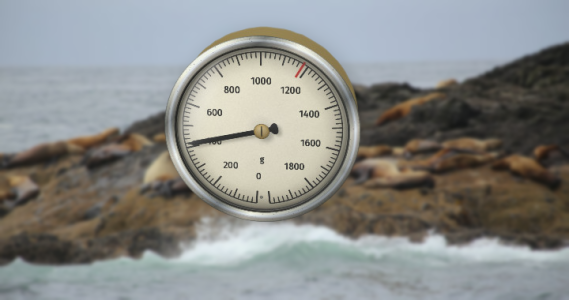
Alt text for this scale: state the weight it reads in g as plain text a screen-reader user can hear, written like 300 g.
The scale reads 420 g
